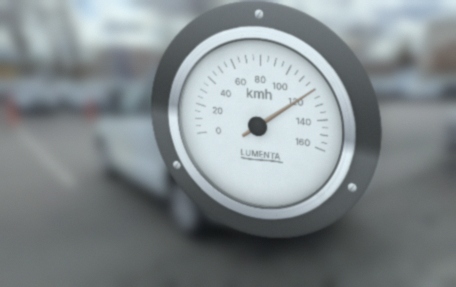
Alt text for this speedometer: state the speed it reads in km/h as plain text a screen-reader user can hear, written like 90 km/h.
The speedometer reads 120 km/h
